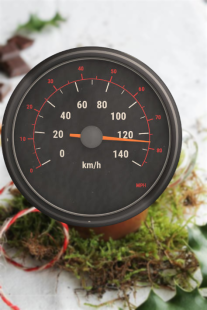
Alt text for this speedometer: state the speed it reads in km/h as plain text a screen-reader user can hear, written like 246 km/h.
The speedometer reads 125 km/h
